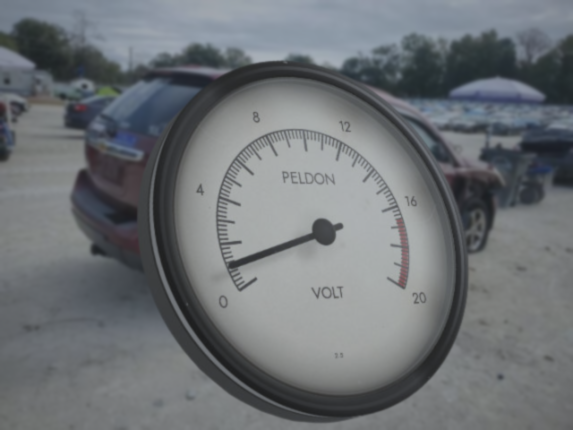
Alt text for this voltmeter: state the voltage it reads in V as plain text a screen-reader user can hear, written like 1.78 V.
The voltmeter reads 1 V
